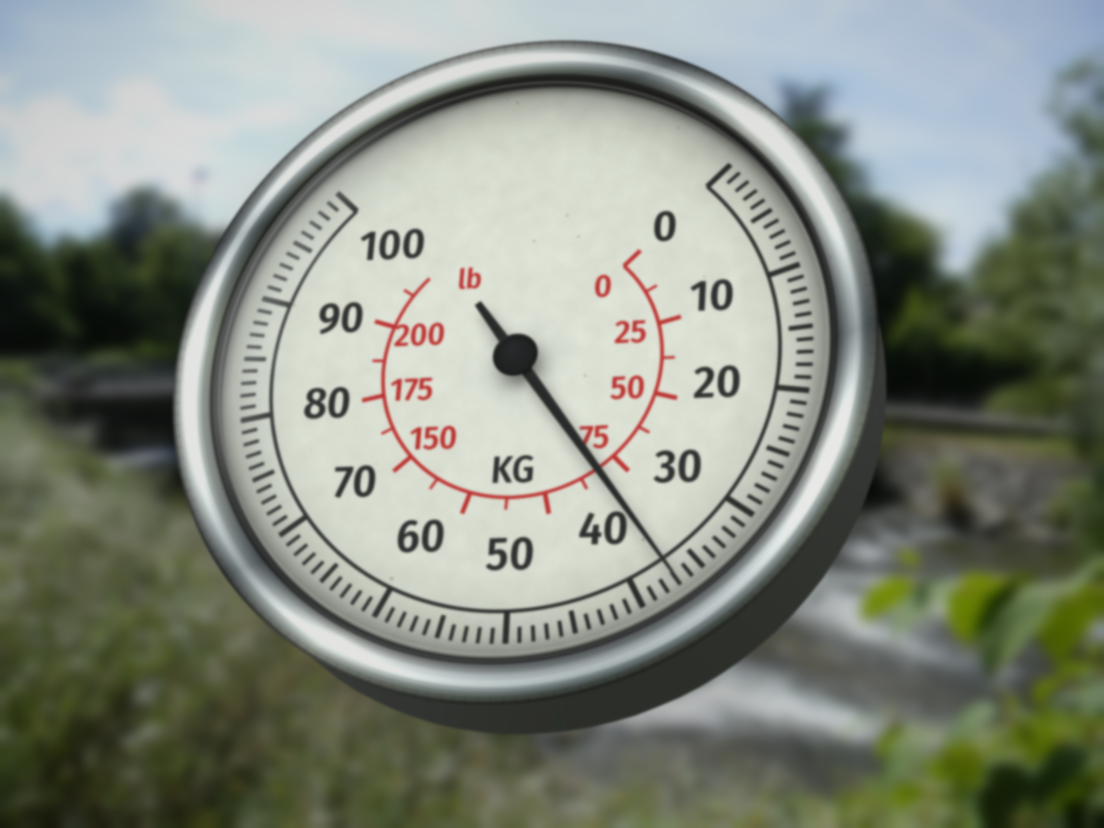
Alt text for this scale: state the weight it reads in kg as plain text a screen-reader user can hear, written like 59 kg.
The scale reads 37 kg
